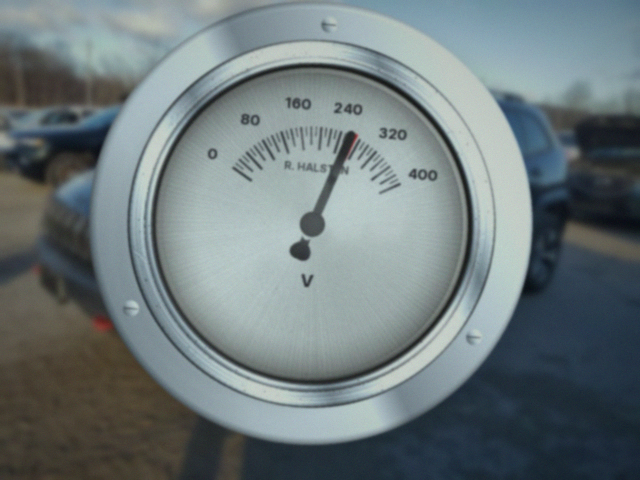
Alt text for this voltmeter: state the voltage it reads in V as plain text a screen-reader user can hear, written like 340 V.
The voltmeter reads 260 V
